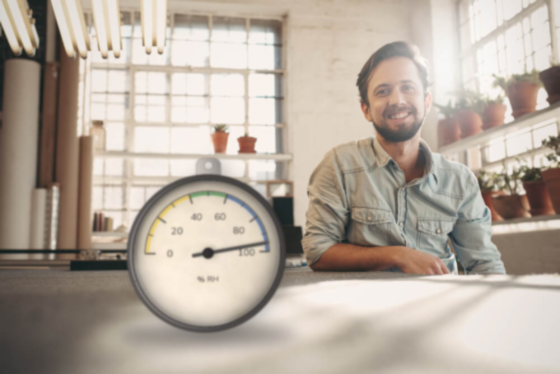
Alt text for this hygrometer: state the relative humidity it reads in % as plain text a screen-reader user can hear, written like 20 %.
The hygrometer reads 95 %
